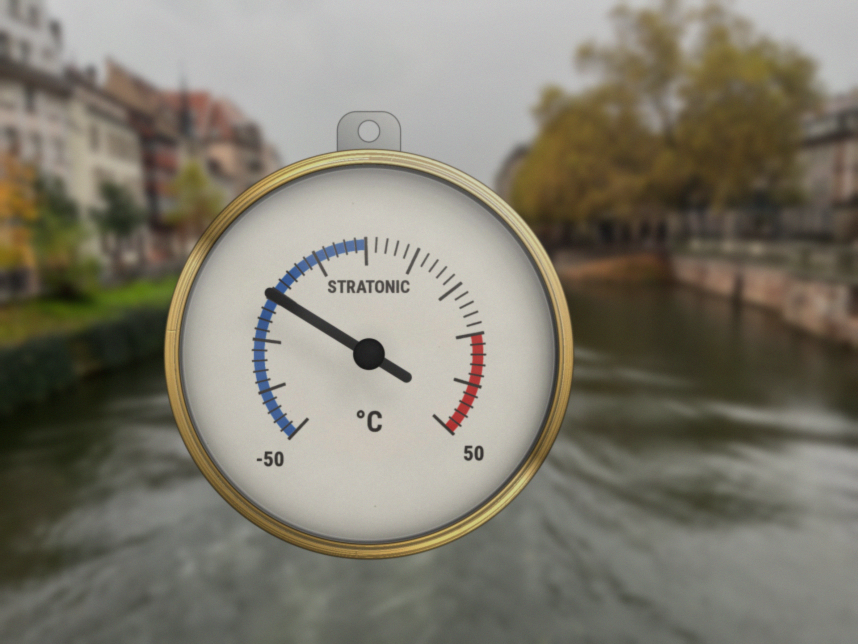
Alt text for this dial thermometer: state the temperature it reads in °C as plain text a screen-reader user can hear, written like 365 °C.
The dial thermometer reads -21 °C
